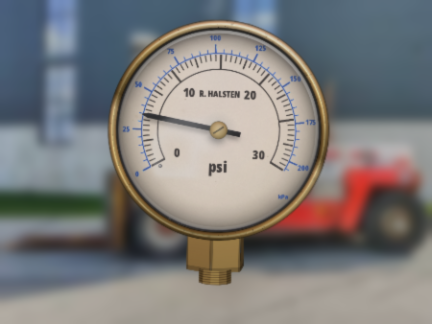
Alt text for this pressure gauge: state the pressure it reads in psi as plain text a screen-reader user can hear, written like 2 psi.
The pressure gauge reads 5 psi
